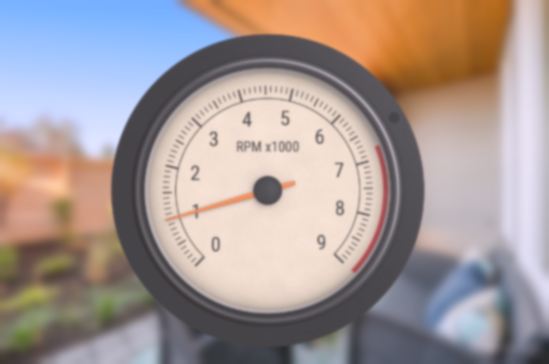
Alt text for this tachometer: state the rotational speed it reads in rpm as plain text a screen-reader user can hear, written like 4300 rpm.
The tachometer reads 1000 rpm
